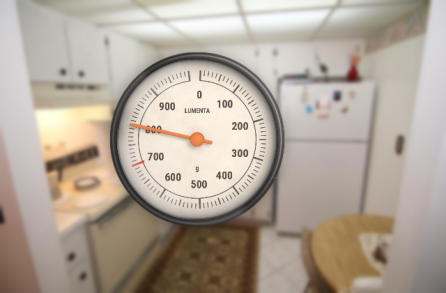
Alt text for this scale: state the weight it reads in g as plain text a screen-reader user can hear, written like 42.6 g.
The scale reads 800 g
